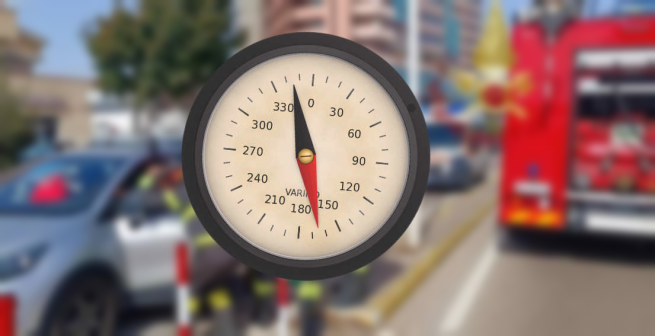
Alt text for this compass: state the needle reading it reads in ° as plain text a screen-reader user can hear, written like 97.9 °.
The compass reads 165 °
